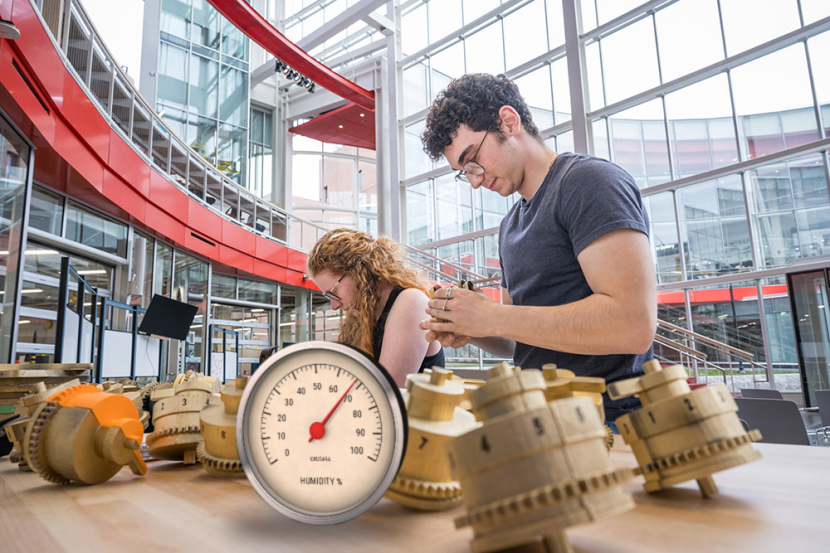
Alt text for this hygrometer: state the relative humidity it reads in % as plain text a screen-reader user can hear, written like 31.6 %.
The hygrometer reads 68 %
